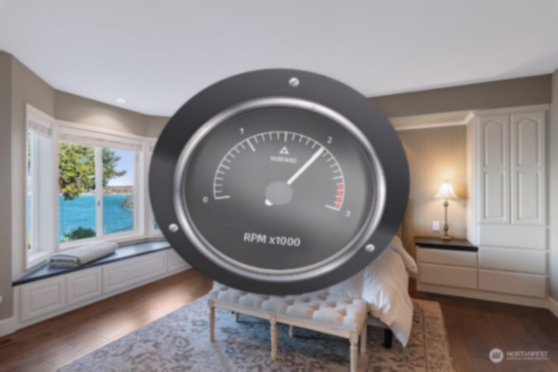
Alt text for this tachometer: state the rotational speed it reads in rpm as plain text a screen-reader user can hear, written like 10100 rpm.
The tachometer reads 2000 rpm
